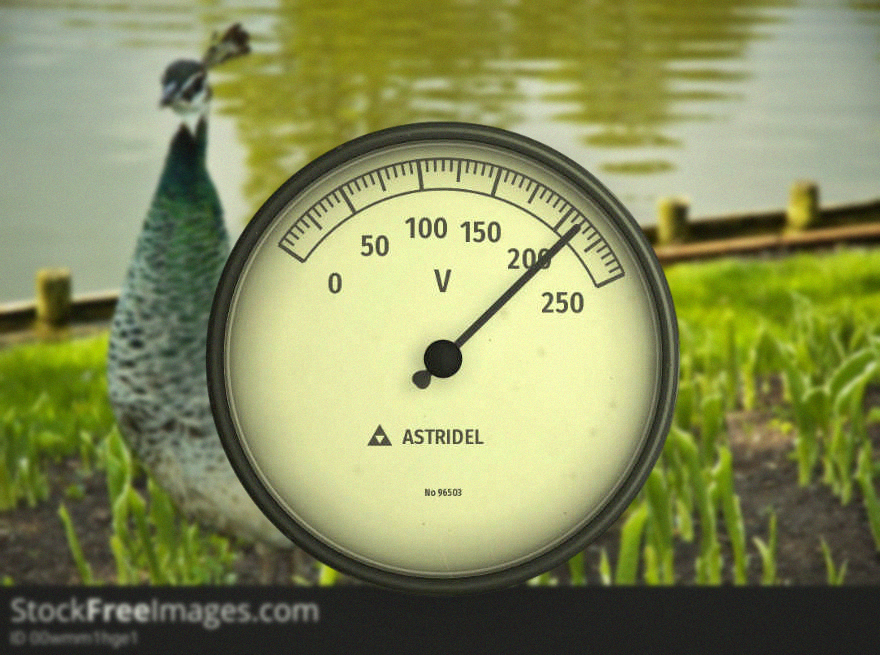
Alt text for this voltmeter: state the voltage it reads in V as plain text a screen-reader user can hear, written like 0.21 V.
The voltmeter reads 210 V
